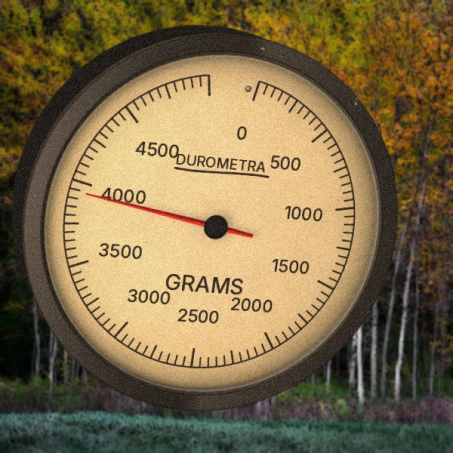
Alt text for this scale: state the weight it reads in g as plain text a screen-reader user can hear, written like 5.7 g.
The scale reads 3950 g
